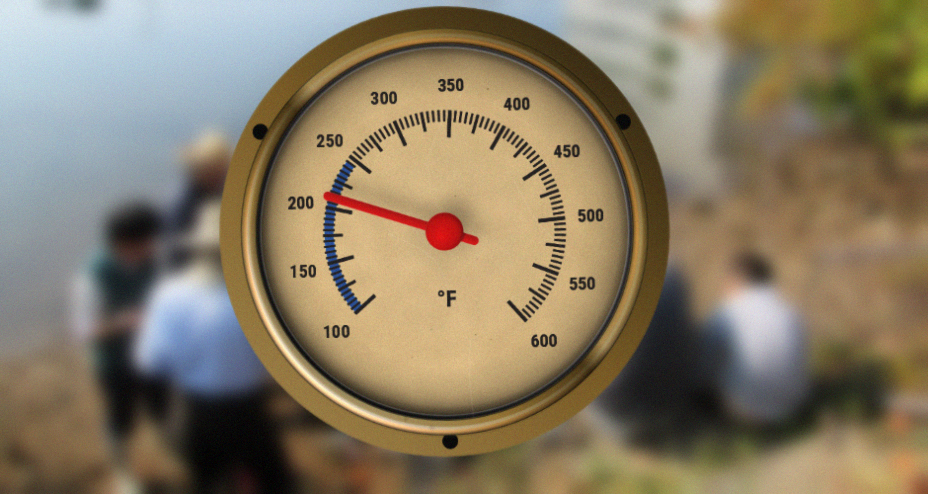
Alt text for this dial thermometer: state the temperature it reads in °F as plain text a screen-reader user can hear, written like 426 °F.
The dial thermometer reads 210 °F
